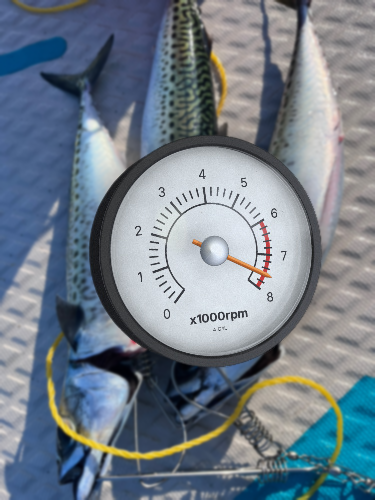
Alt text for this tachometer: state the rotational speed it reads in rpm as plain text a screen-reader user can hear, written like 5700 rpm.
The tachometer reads 7600 rpm
